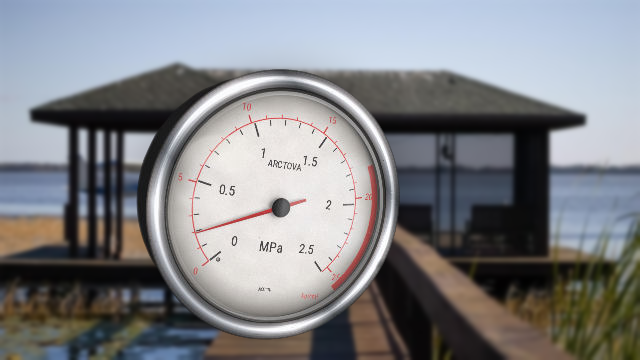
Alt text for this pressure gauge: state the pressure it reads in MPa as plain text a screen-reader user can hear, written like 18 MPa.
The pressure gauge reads 0.2 MPa
